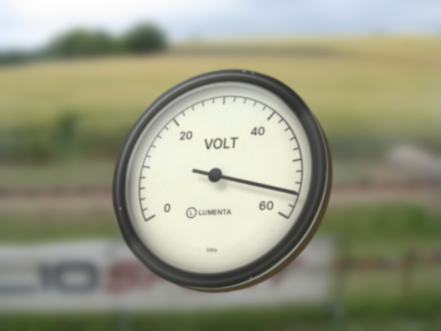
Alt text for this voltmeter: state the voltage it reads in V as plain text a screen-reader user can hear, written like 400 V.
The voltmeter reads 56 V
